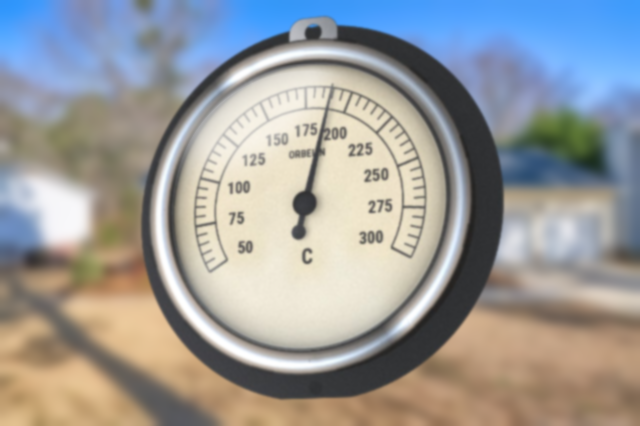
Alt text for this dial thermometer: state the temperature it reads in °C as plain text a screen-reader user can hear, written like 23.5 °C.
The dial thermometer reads 190 °C
